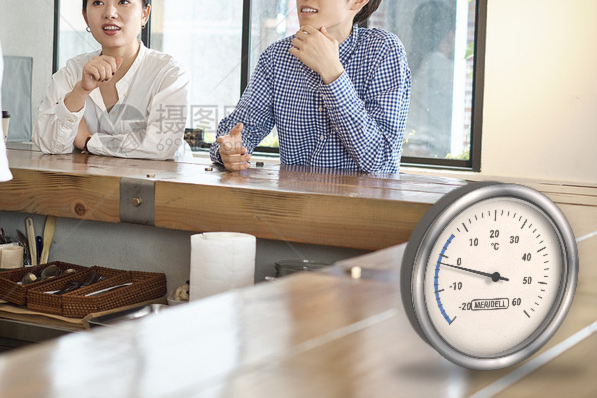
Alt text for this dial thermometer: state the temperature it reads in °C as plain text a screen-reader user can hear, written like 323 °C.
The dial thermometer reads -2 °C
